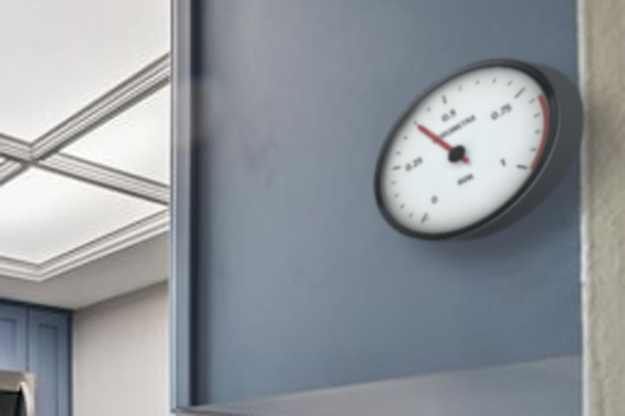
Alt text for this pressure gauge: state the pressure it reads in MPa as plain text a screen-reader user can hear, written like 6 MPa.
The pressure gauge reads 0.4 MPa
